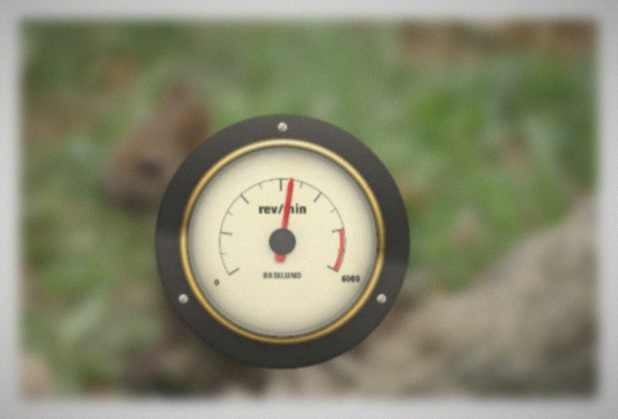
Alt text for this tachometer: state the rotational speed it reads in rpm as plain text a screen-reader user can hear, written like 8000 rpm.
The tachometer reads 3250 rpm
